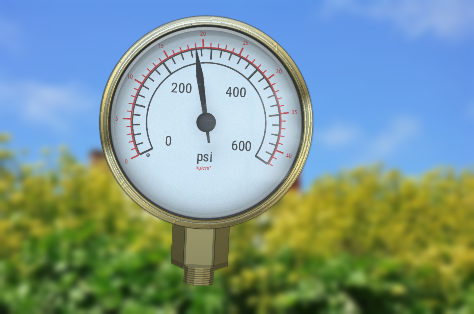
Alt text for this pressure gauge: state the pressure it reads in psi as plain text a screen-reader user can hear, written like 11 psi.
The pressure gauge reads 270 psi
